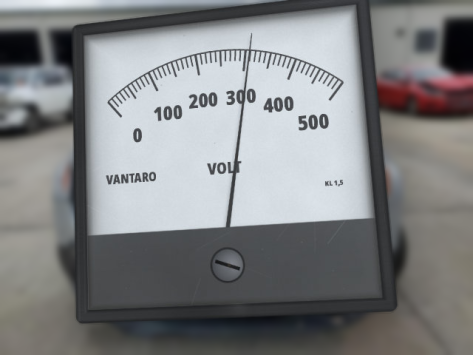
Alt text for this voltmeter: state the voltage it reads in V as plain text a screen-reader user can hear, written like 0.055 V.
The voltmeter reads 310 V
